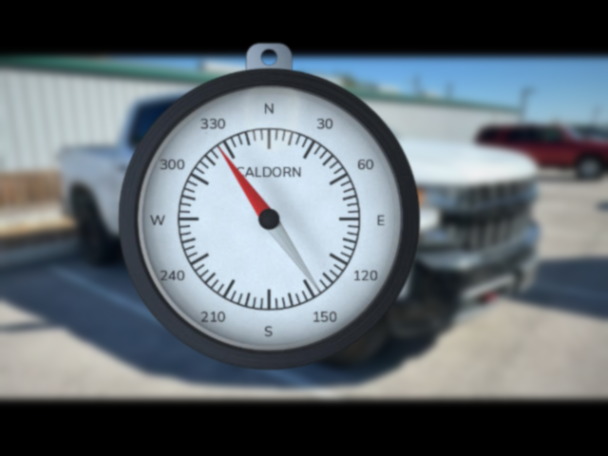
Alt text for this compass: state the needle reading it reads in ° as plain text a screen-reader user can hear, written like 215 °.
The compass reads 325 °
